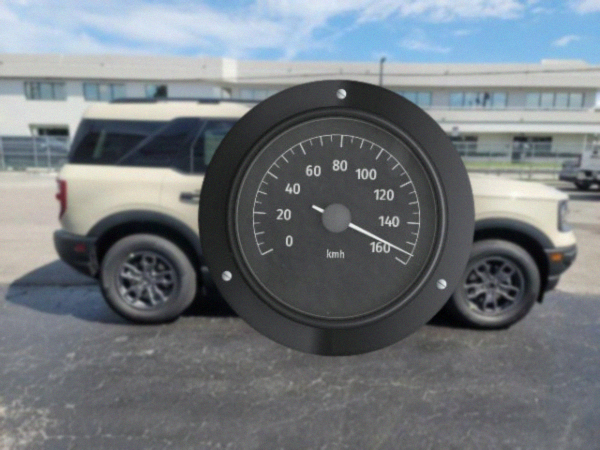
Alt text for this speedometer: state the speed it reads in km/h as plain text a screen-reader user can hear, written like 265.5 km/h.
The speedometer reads 155 km/h
